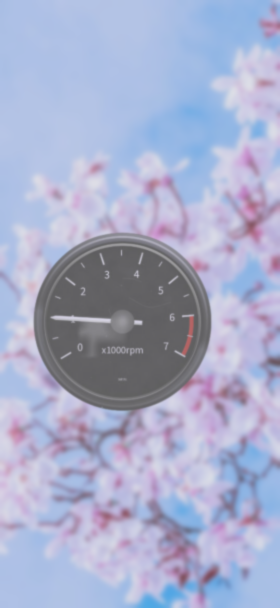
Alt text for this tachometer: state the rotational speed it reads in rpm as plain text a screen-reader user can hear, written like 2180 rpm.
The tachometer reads 1000 rpm
